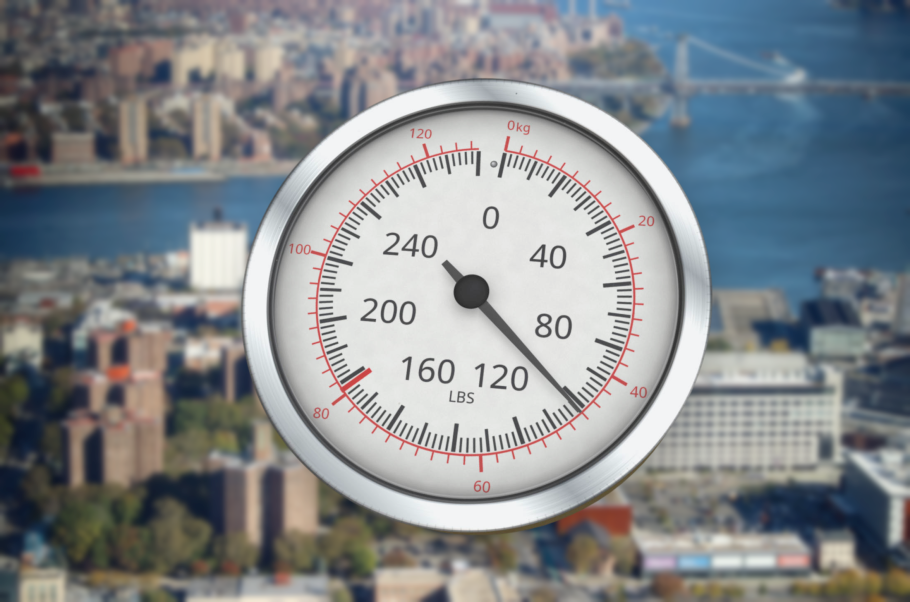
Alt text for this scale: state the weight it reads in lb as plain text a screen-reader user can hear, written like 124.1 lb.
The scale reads 102 lb
